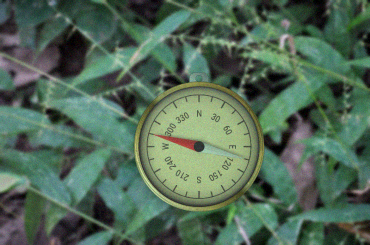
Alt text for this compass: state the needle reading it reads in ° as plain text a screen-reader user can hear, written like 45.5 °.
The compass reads 285 °
